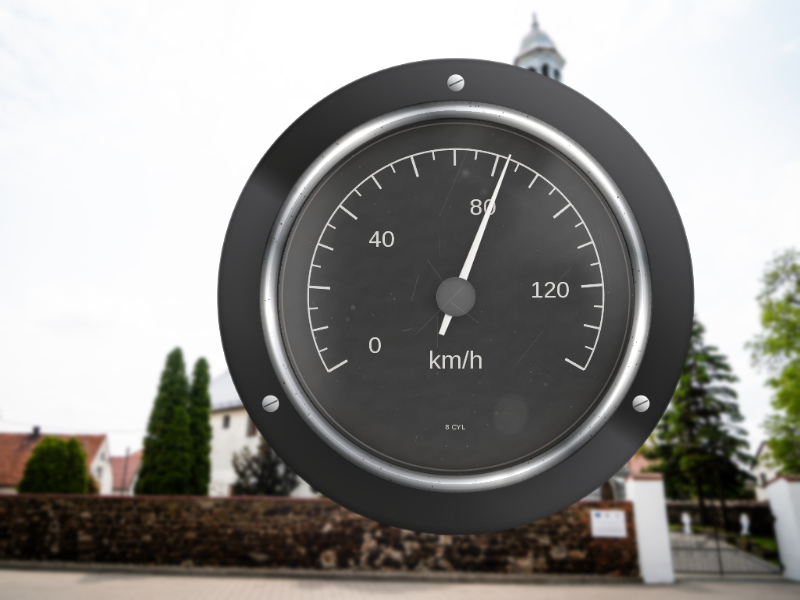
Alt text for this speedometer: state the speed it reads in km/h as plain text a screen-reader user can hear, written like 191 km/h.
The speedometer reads 82.5 km/h
